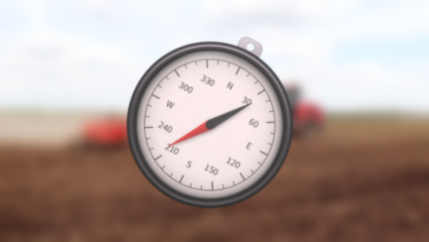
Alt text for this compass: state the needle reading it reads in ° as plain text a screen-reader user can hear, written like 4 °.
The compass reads 215 °
